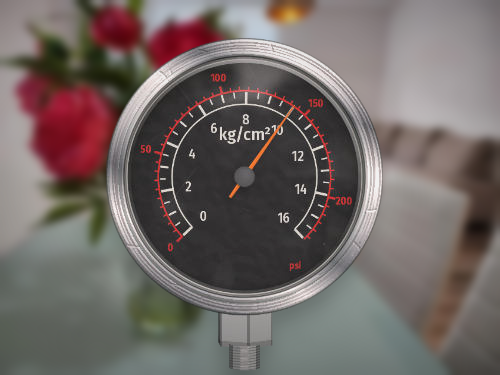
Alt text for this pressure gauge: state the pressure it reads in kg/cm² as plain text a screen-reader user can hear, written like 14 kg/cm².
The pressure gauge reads 10 kg/cm²
